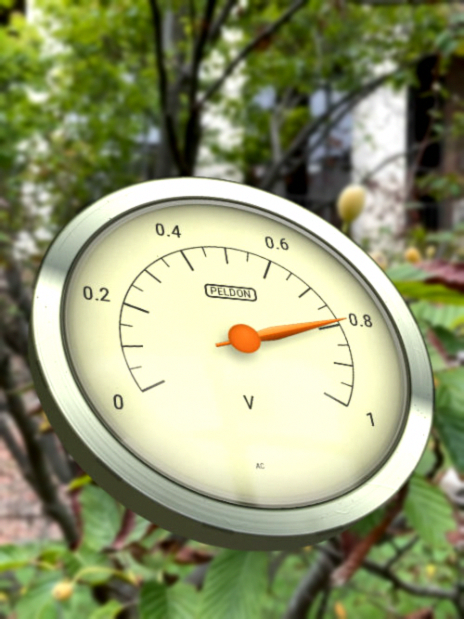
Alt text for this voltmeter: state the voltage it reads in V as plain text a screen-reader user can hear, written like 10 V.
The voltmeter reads 0.8 V
